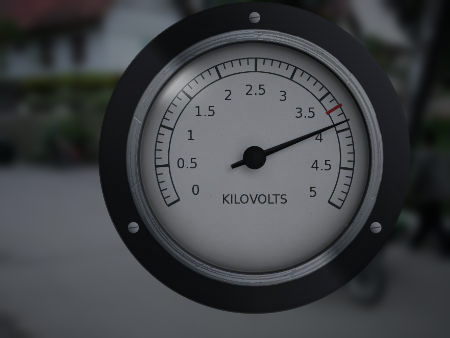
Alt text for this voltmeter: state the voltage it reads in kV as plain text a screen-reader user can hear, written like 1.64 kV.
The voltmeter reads 3.9 kV
